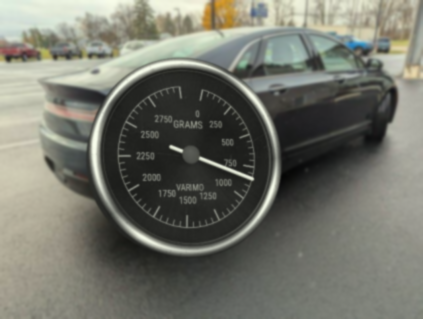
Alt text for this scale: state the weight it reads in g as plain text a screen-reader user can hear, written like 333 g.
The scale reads 850 g
